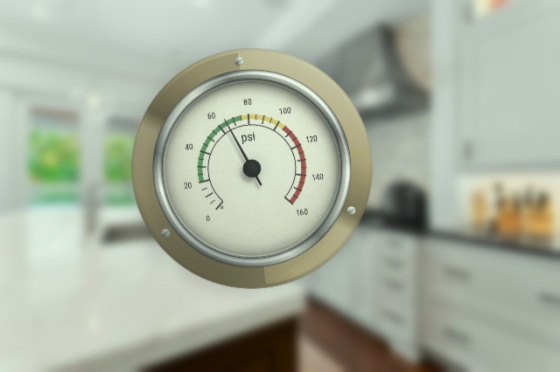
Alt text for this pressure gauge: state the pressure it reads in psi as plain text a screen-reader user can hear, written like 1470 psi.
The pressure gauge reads 65 psi
